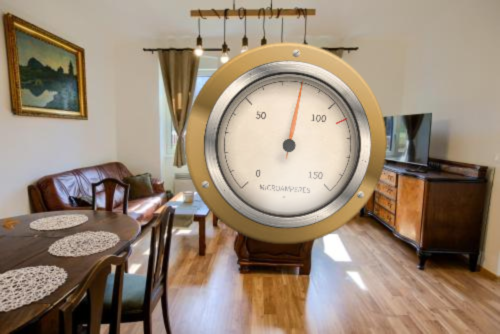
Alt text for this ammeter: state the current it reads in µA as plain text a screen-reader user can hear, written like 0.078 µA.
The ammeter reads 80 µA
